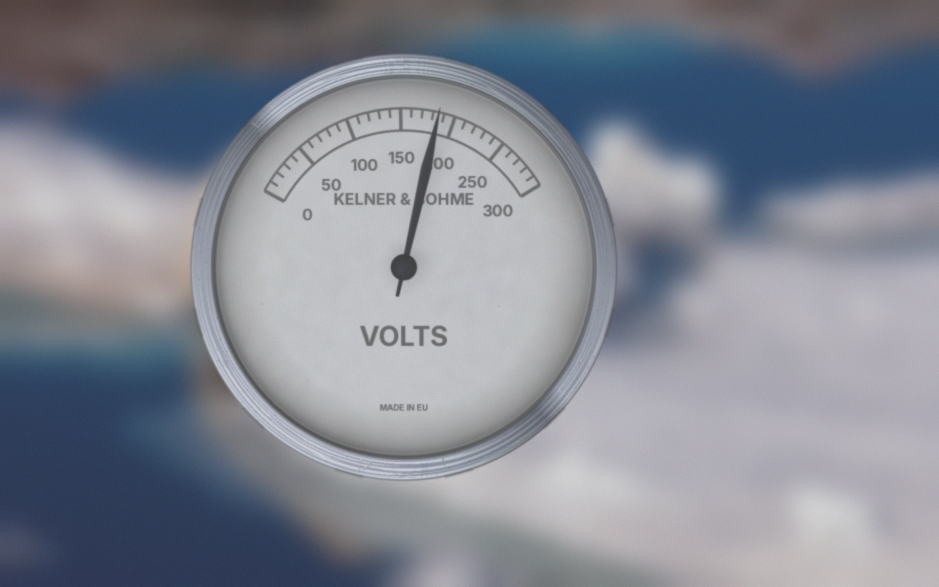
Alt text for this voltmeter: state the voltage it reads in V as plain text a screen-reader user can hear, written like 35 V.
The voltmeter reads 185 V
